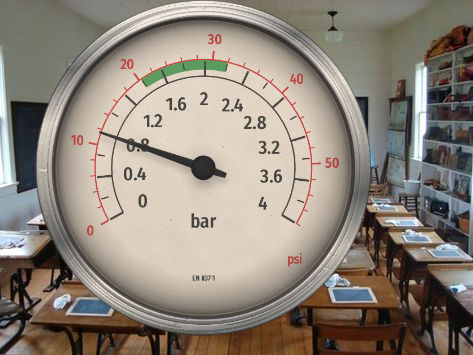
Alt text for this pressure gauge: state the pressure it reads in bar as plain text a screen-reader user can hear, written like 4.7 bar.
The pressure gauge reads 0.8 bar
